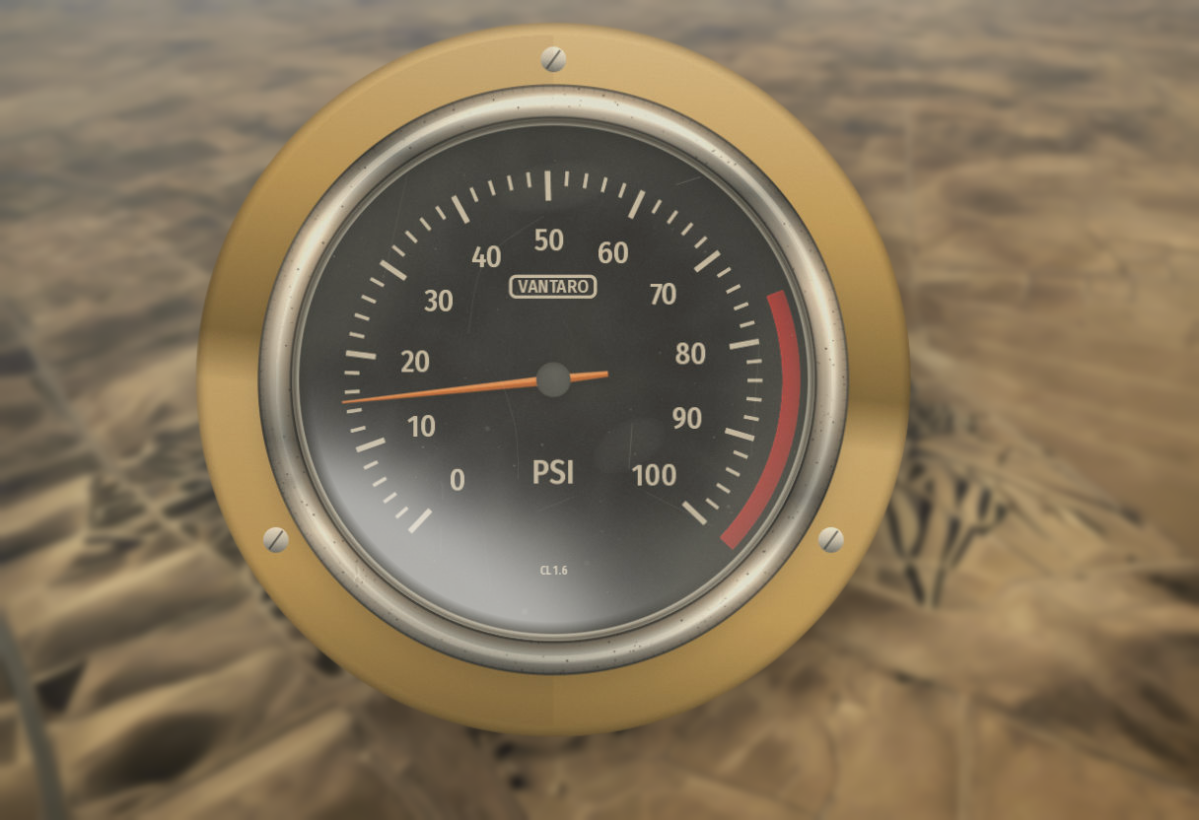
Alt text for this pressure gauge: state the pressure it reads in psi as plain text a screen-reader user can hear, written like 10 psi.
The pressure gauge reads 15 psi
